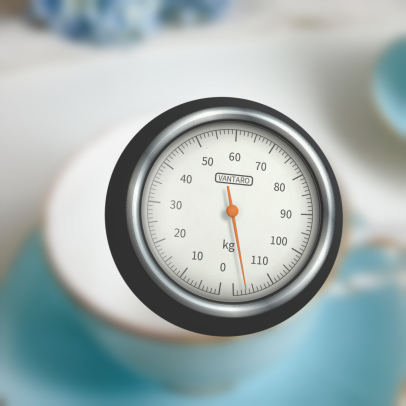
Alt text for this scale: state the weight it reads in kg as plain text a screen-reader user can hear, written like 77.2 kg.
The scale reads 117 kg
